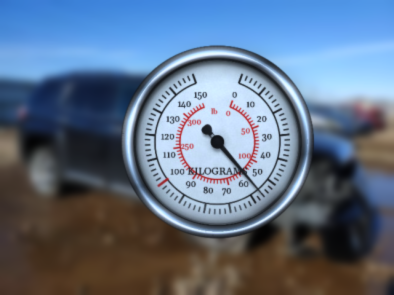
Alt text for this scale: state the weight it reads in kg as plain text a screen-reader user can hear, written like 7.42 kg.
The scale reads 56 kg
